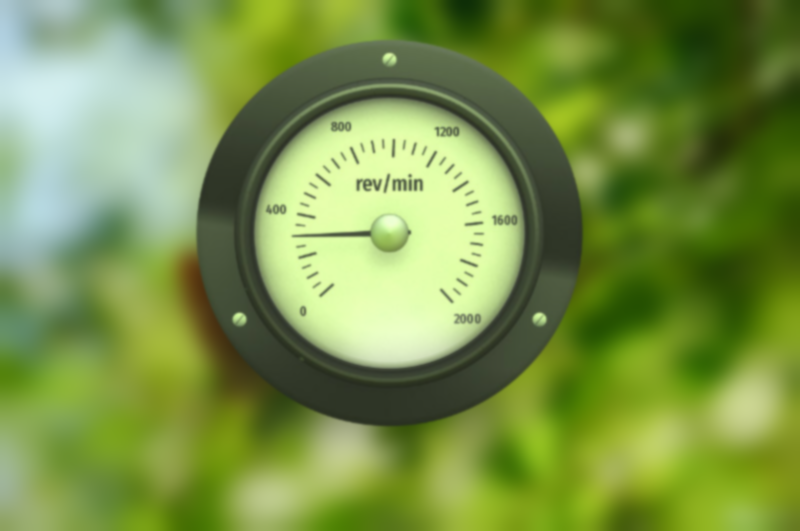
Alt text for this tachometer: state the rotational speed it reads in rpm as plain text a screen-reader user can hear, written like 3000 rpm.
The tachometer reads 300 rpm
